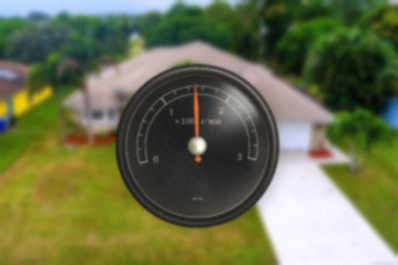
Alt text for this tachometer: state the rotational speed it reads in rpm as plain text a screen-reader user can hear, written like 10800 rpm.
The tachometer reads 1500 rpm
